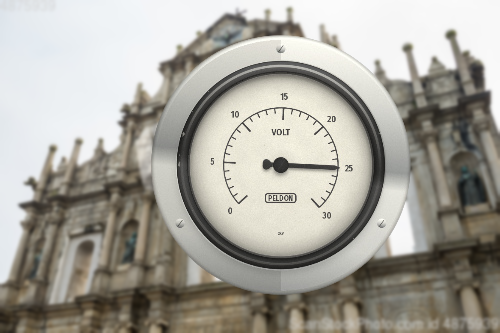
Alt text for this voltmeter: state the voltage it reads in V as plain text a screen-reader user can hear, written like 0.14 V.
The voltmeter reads 25 V
